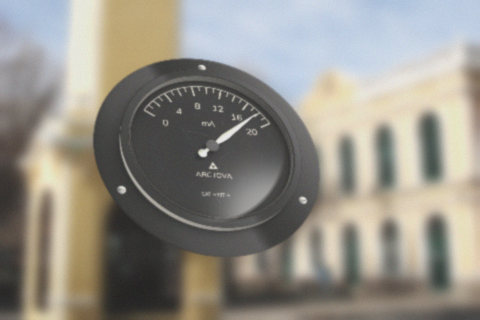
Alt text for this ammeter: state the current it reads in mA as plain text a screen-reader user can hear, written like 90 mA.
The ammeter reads 18 mA
